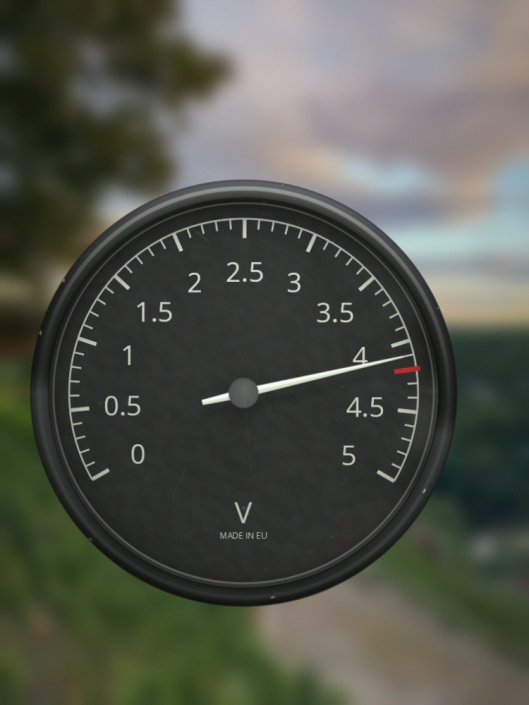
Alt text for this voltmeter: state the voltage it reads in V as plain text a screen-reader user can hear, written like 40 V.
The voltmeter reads 4.1 V
